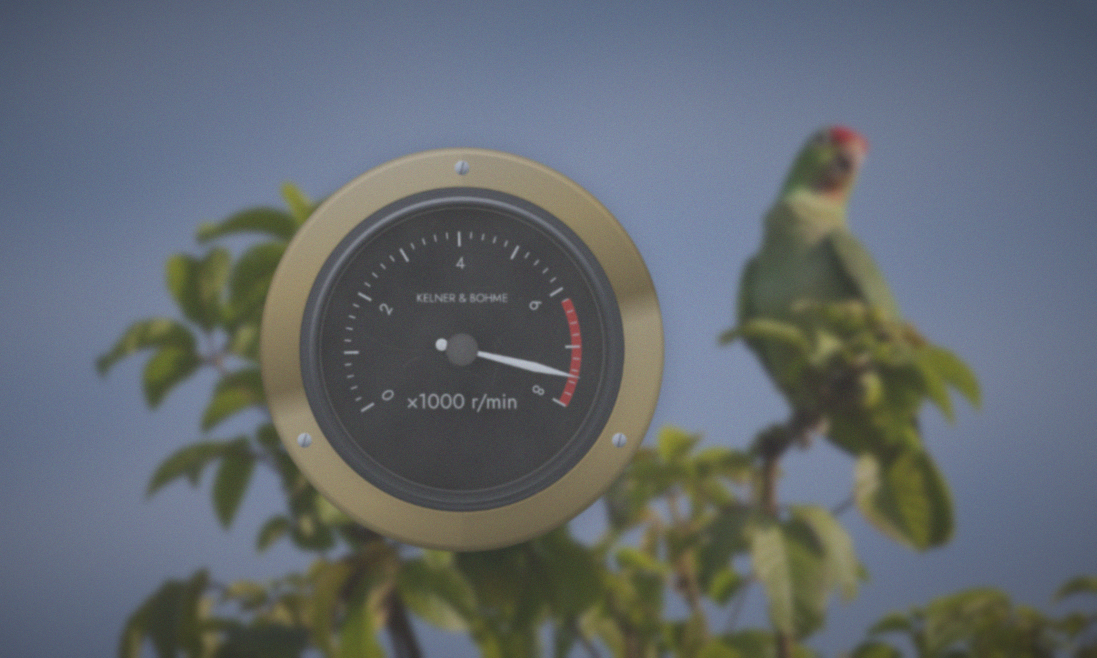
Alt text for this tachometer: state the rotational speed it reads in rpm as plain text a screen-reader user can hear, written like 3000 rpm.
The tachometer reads 7500 rpm
